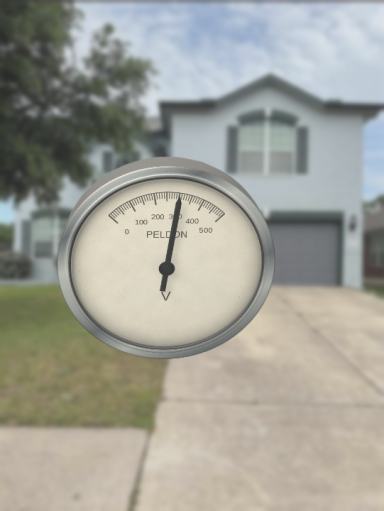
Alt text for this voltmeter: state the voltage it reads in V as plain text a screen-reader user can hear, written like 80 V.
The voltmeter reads 300 V
